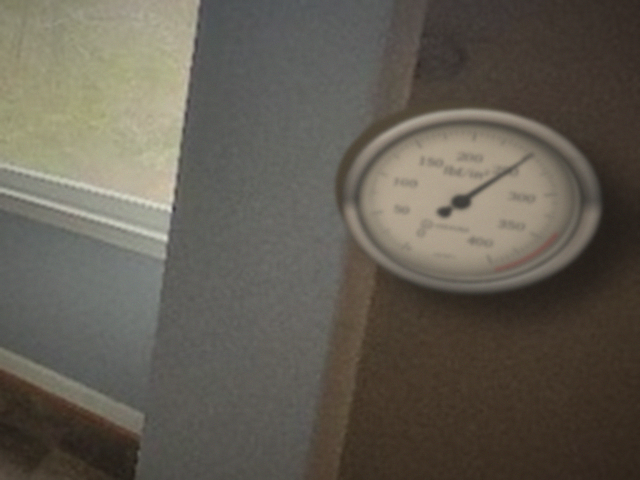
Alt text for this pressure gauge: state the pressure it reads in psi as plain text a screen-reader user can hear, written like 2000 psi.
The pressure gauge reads 250 psi
